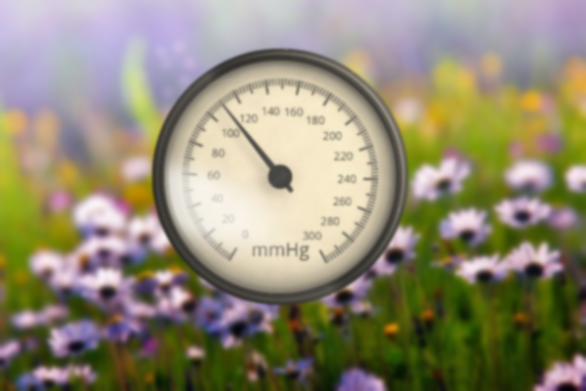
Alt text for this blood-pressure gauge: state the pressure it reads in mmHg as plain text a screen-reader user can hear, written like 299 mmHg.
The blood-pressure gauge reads 110 mmHg
